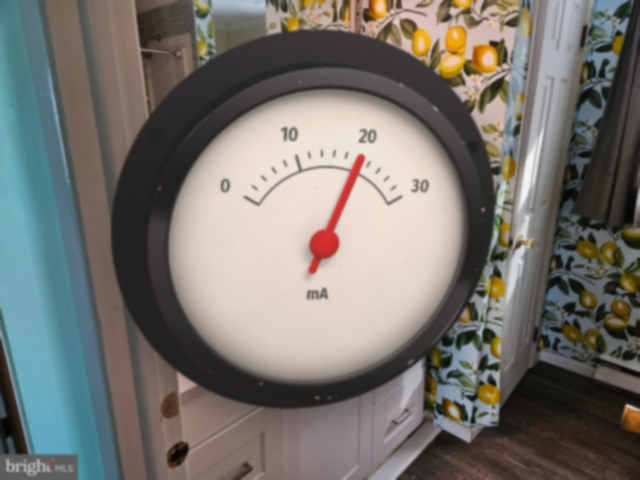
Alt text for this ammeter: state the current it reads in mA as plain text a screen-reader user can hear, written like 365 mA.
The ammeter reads 20 mA
